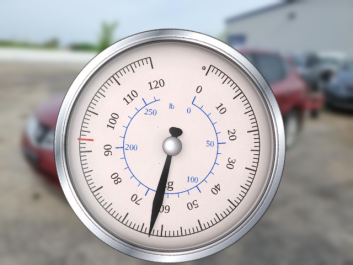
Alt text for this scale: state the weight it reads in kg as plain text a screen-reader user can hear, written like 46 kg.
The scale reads 63 kg
